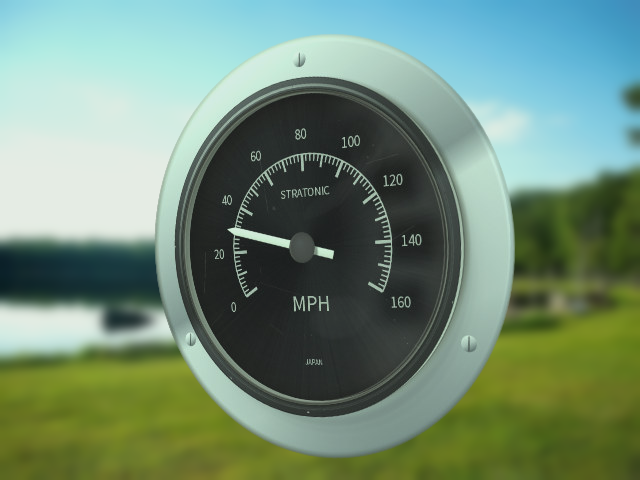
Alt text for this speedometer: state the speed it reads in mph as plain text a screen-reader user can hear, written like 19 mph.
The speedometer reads 30 mph
